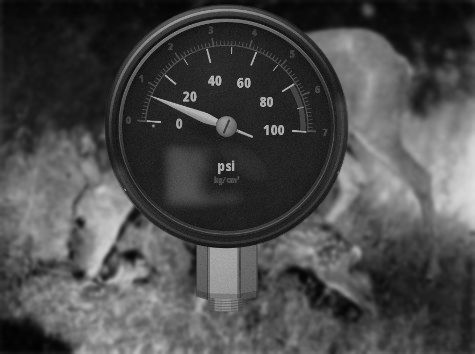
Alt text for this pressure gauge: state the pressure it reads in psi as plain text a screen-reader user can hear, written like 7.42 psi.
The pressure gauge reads 10 psi
